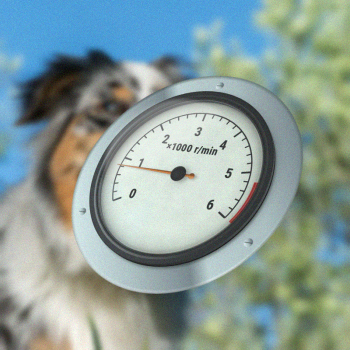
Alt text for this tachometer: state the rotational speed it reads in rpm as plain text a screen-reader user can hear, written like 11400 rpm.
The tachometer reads 800 rpm
